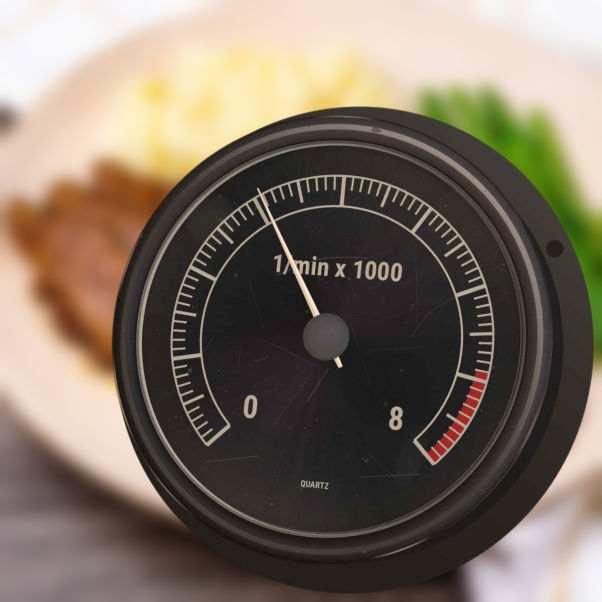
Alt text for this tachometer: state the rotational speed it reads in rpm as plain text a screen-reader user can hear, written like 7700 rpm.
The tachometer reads 3100 rpm
